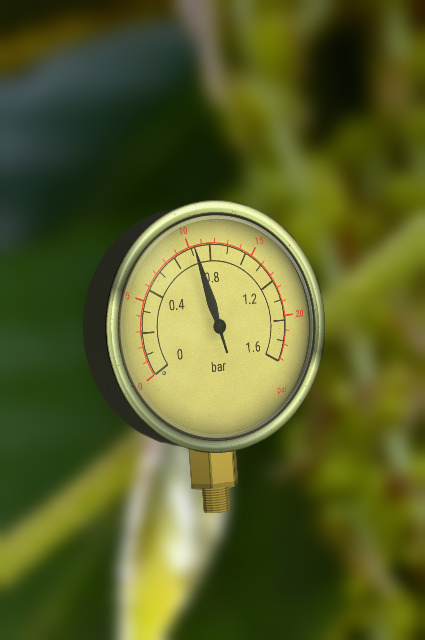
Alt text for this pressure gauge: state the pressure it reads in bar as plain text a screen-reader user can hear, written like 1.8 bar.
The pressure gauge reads 0.7 bar
